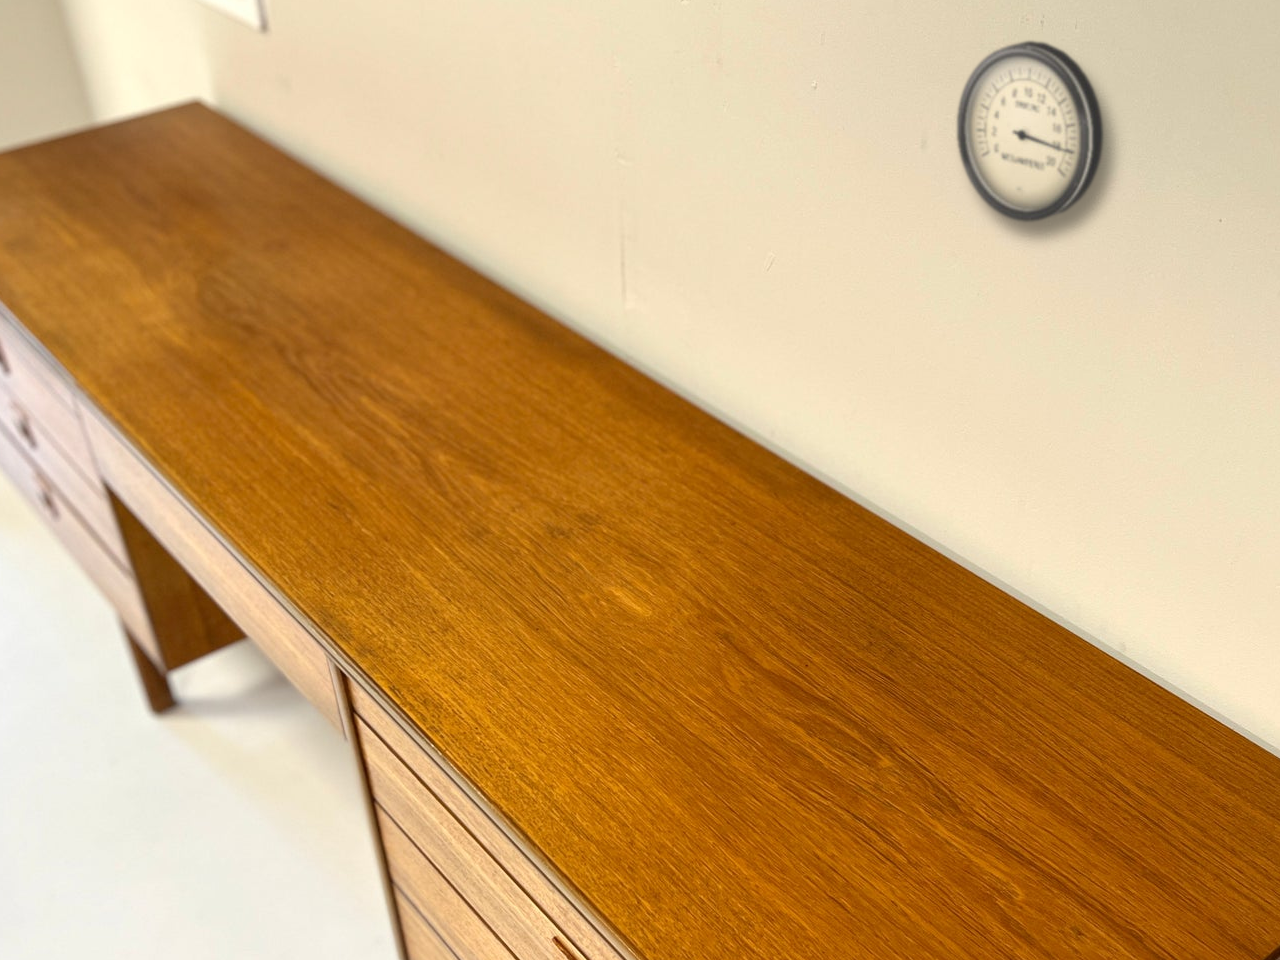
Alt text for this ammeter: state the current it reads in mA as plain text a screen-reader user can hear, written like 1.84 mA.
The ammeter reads 18 mA
